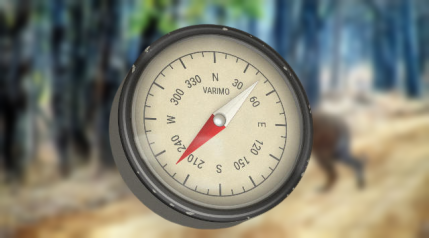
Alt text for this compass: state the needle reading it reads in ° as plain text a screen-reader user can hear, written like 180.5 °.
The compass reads 225 °
